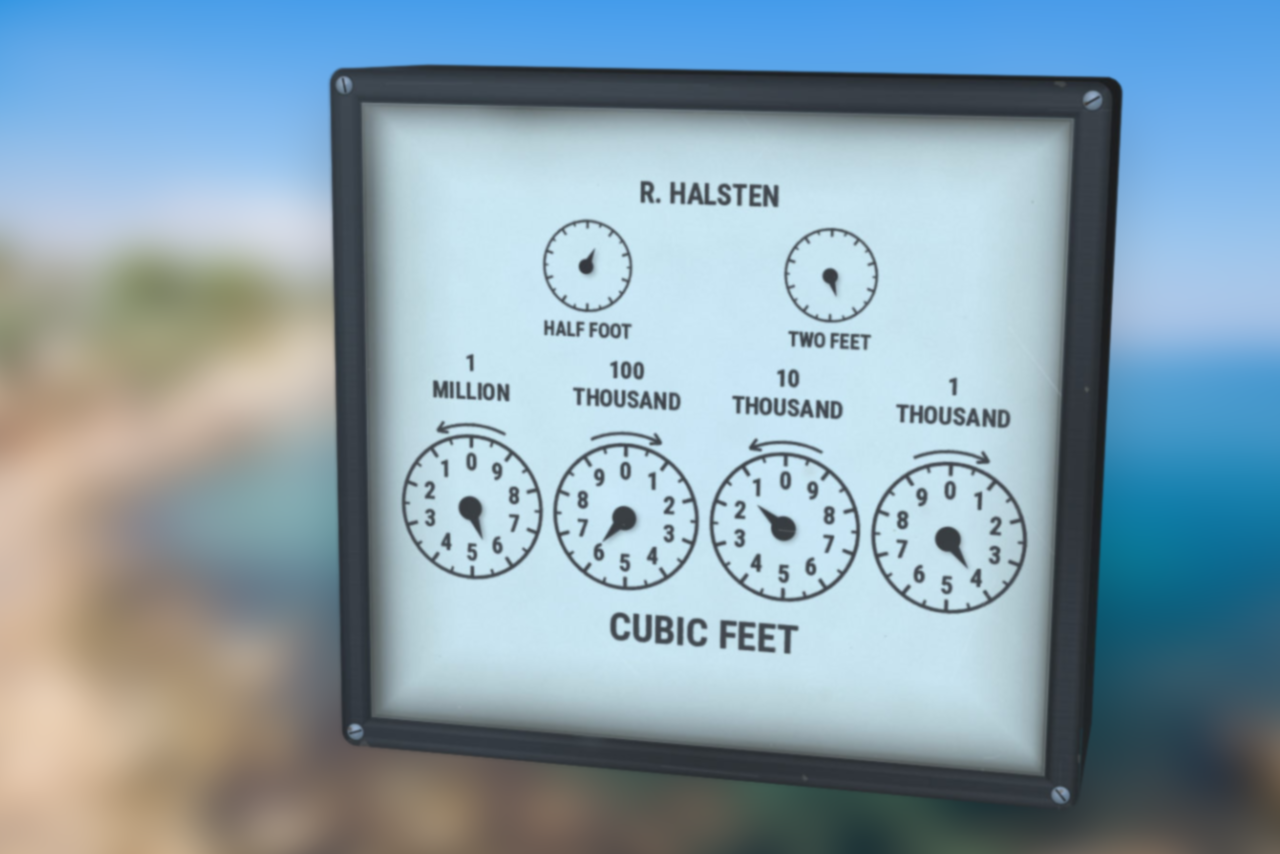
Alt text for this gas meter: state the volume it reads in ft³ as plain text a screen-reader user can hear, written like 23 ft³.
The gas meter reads 561400 ft³
